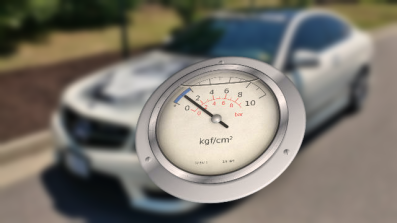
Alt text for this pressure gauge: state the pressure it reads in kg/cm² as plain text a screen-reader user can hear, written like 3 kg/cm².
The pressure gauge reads 1 kg/cm²
